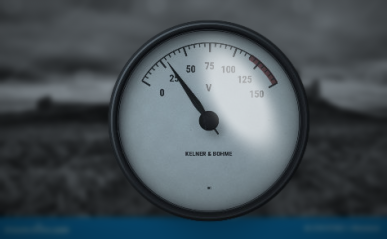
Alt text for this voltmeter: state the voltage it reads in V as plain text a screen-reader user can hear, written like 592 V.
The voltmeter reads 30 V
